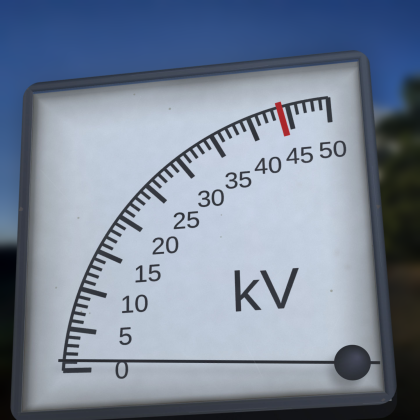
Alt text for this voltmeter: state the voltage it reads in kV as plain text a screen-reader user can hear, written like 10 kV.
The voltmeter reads 1 kV
